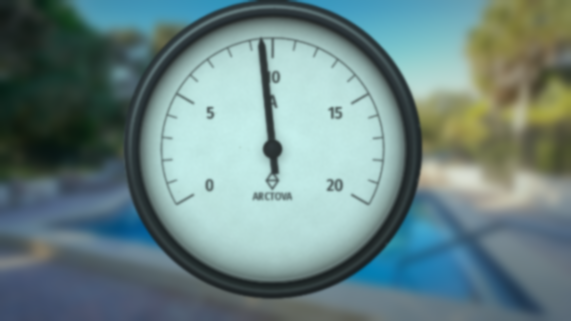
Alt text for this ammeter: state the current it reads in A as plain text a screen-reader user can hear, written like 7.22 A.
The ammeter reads 9.5 A
